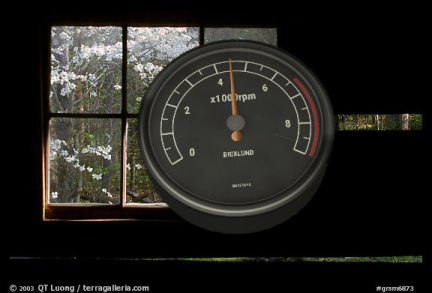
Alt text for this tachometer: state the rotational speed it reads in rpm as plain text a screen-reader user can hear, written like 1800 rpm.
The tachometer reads 4500 rpm
